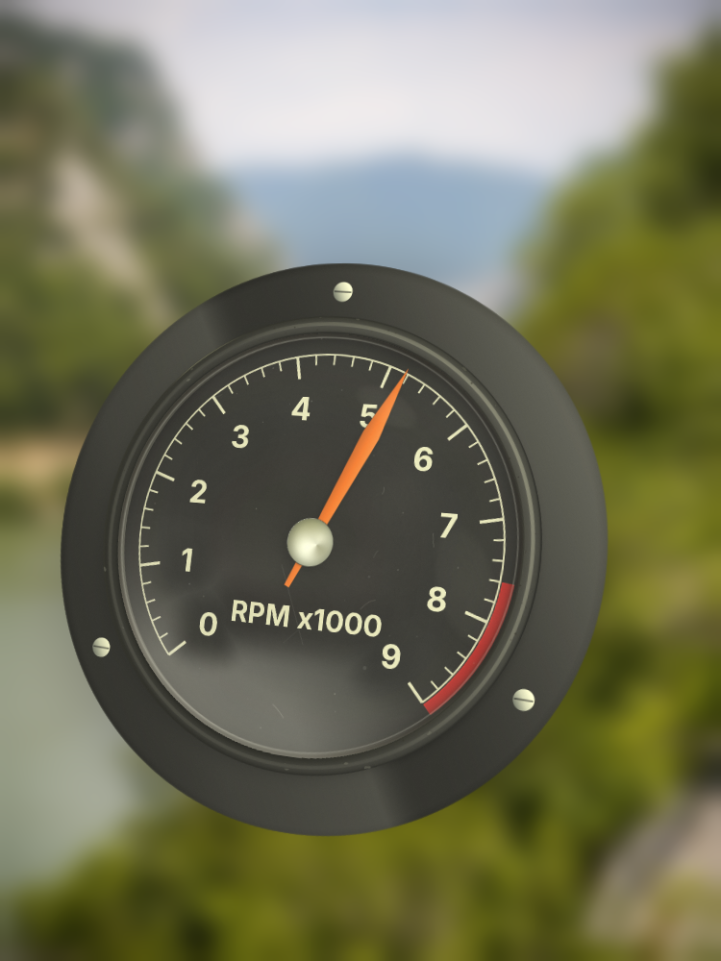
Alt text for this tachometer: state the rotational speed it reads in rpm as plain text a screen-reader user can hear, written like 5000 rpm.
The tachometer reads 5200 rpm
